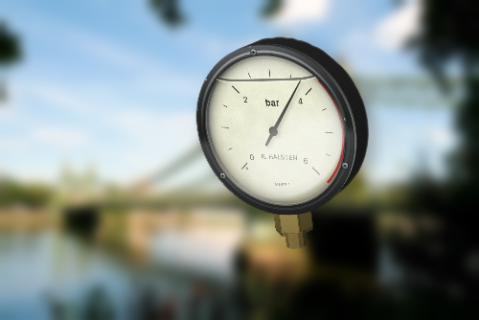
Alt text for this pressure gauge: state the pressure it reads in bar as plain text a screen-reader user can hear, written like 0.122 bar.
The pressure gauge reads 3.75 bar
